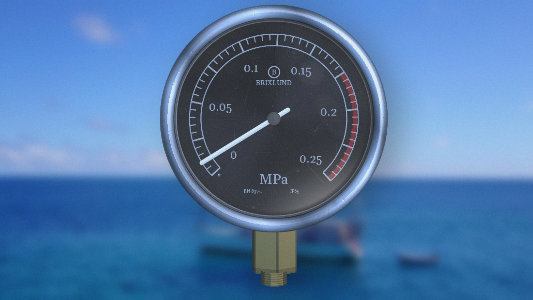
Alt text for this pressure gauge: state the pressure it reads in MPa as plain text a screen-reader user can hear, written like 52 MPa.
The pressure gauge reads 0.01 MPa
